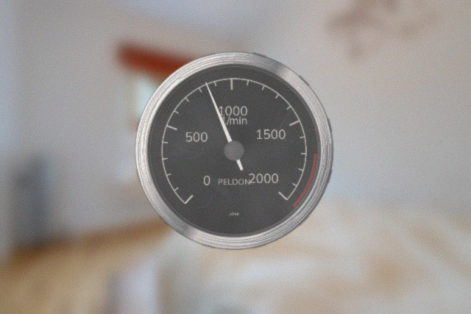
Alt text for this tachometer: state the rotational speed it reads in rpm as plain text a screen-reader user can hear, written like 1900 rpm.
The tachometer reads 850 rpm
